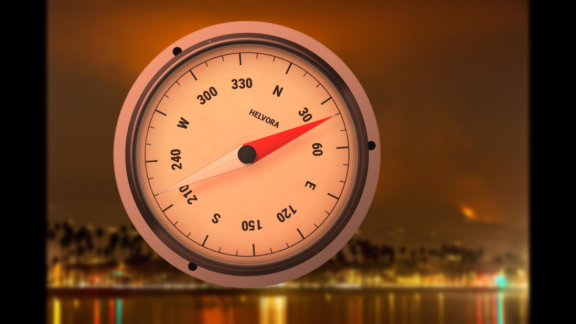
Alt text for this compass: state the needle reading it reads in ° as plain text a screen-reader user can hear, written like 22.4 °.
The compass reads 40 °
